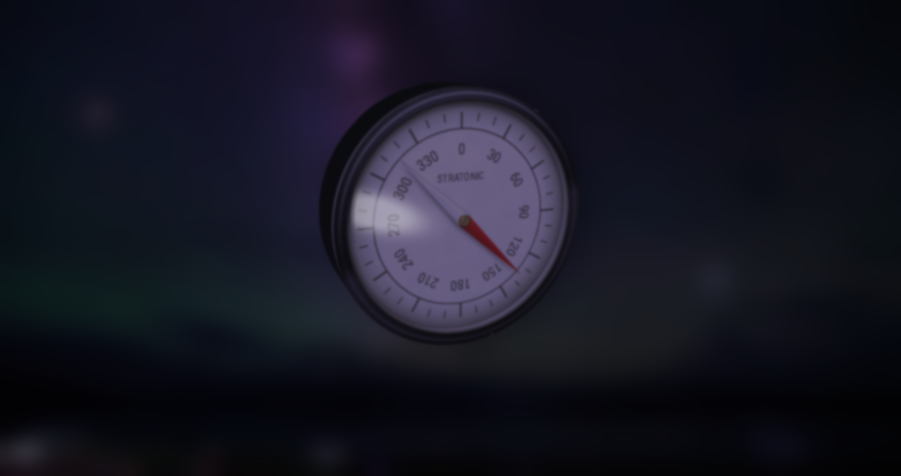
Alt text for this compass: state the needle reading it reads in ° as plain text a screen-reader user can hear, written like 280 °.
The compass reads 135 °
